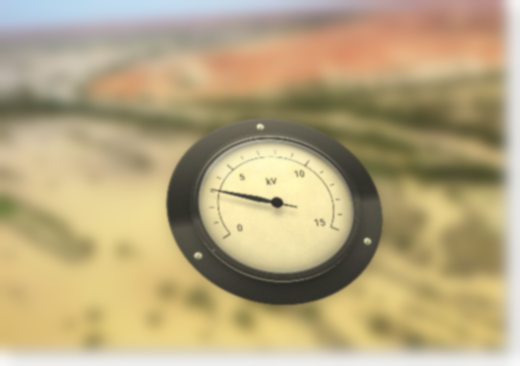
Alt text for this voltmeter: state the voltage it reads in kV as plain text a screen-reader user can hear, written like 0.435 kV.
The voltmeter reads 3 kV
